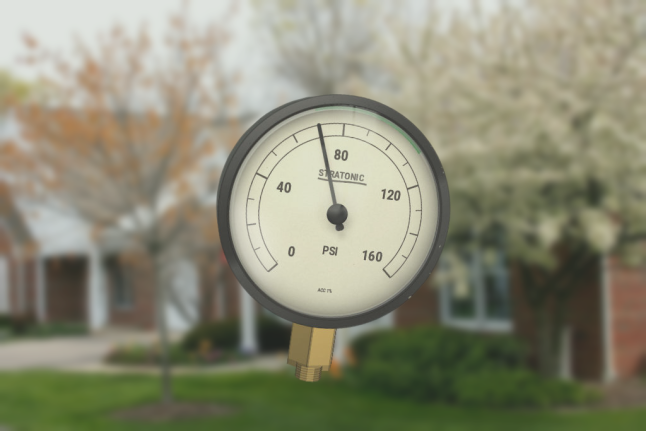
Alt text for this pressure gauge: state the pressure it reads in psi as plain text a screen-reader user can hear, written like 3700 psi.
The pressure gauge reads 70 psi
